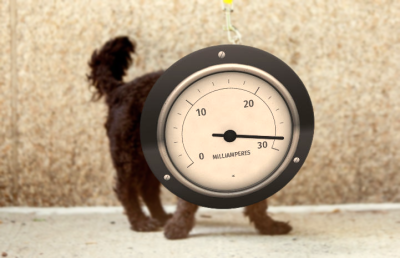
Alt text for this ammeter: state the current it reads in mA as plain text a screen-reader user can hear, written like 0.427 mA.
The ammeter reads 28 mA
